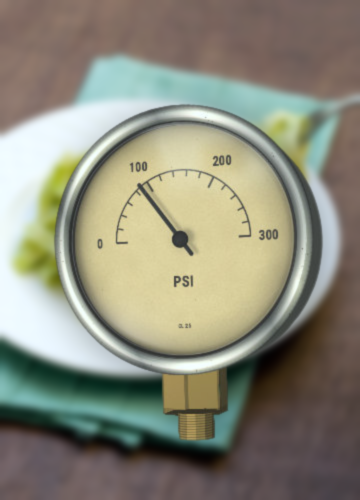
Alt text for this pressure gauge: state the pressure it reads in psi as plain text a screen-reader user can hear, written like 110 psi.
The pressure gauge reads 90 psi
